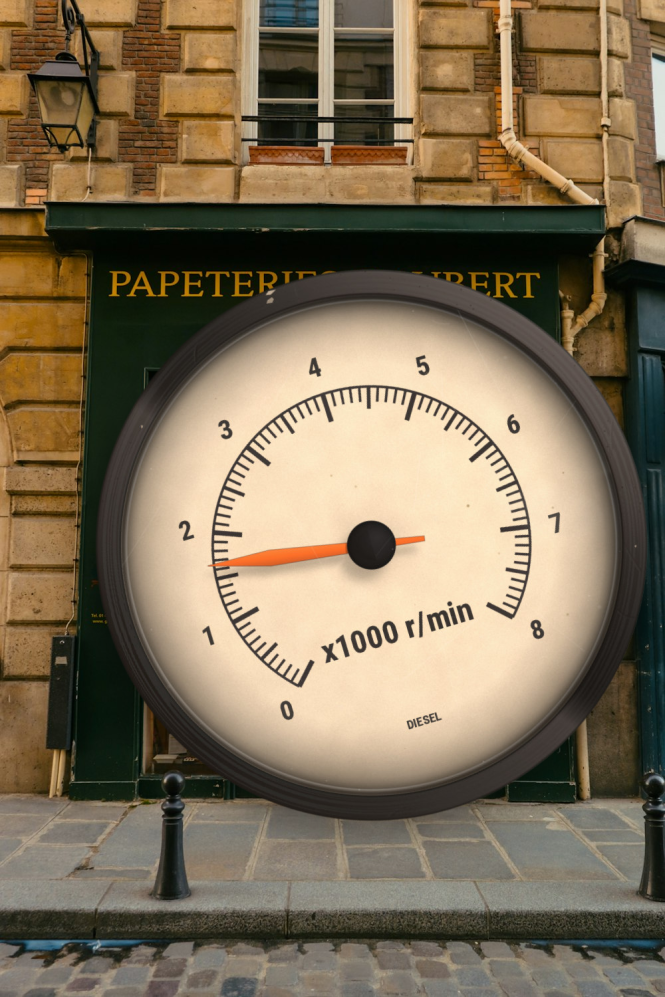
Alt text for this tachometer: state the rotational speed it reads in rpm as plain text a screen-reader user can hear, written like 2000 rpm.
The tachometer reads 1650 rpm
